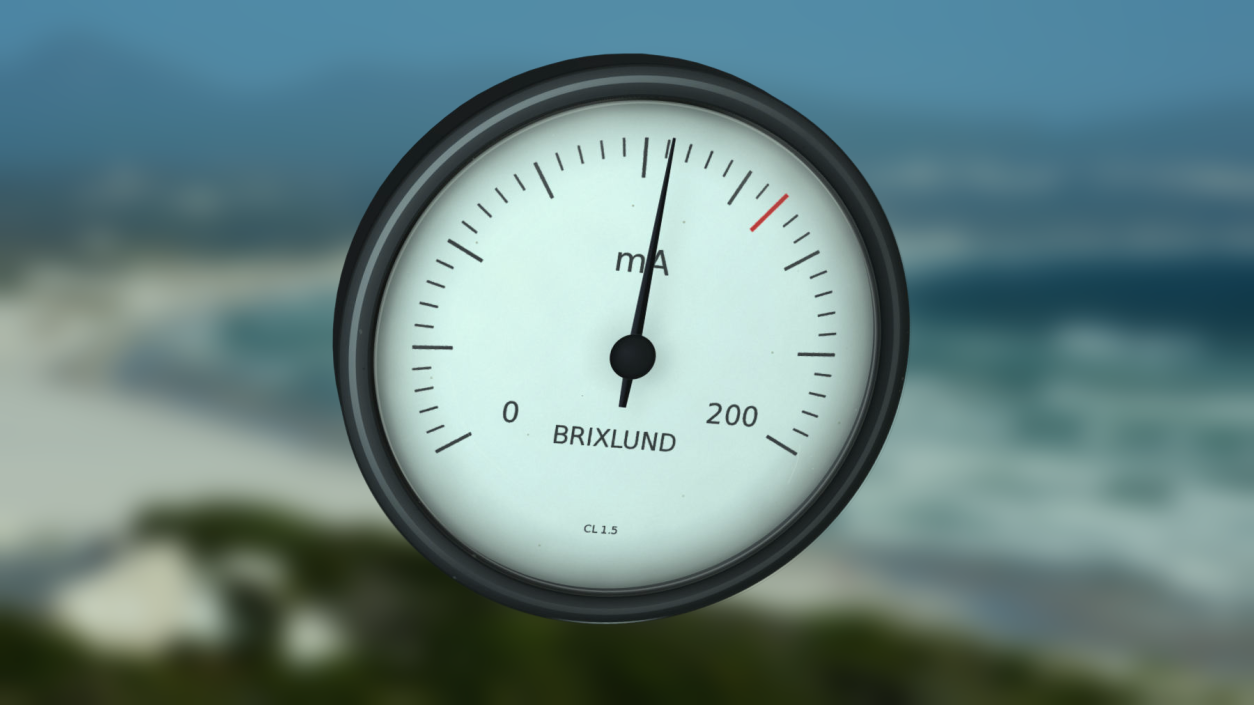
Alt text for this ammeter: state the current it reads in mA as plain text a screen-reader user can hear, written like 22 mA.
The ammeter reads 105 mA
